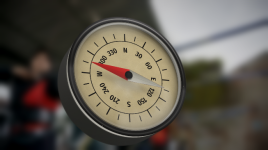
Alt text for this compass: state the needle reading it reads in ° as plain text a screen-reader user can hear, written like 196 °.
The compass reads 285 °
